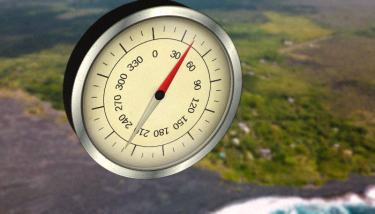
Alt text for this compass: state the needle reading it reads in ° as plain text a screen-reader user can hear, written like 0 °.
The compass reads 40 °
